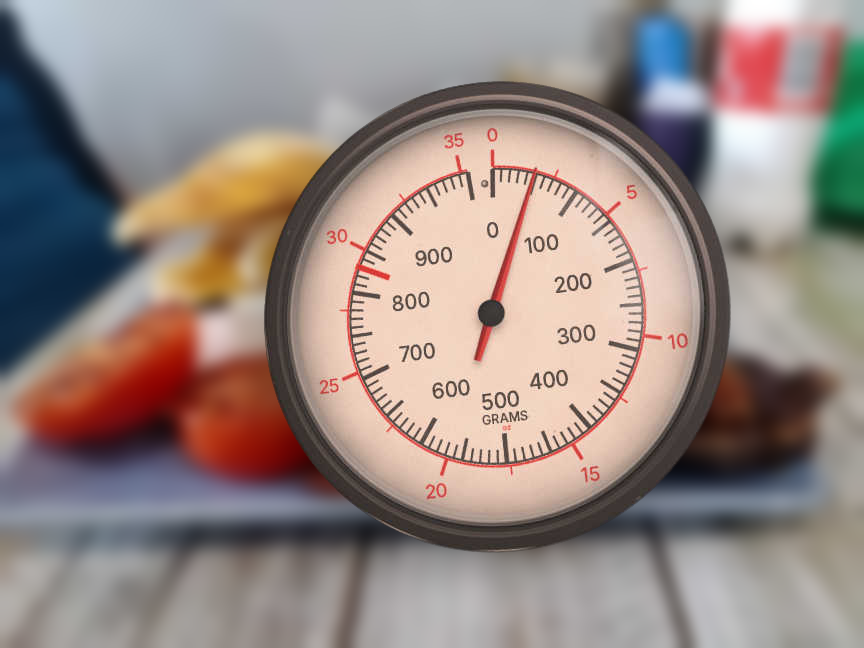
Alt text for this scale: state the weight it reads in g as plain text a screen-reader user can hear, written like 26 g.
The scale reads 50 g
